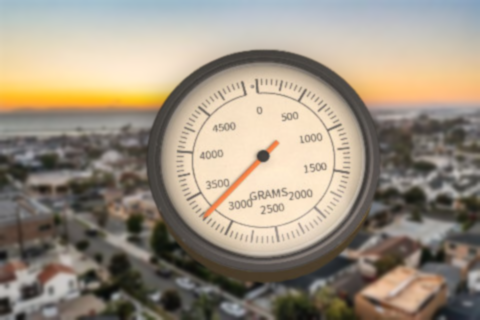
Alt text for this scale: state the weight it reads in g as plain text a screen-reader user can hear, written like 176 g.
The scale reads 3250 g
